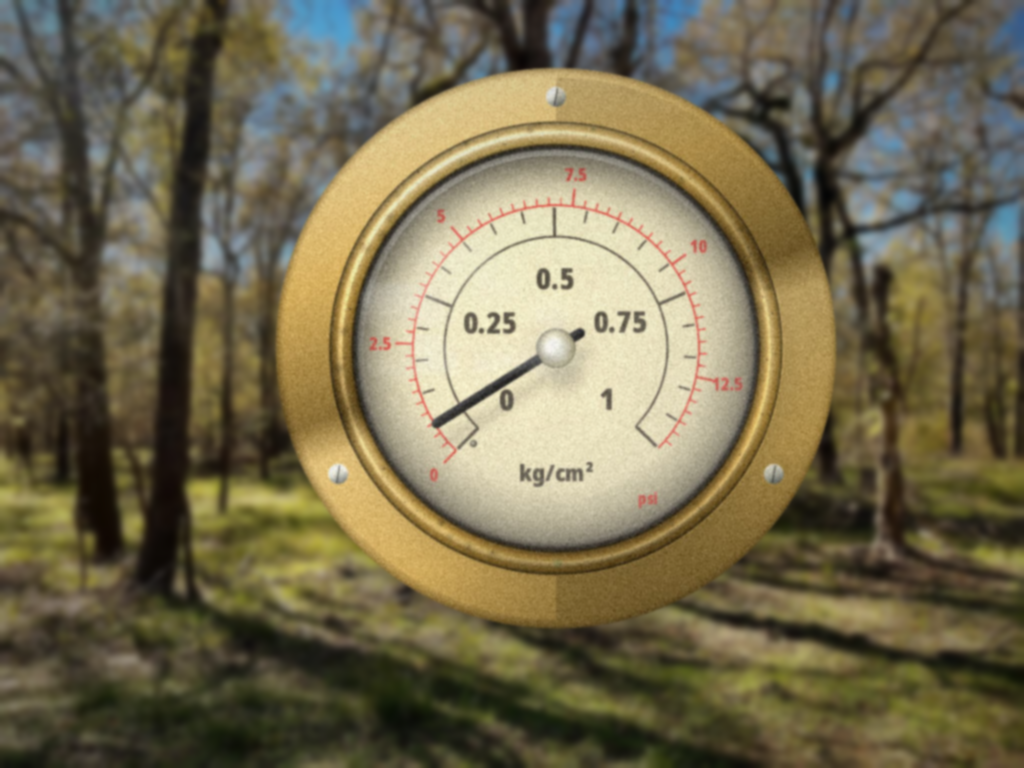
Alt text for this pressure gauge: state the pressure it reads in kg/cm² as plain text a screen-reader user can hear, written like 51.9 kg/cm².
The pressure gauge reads 0.05 kg/cm²
